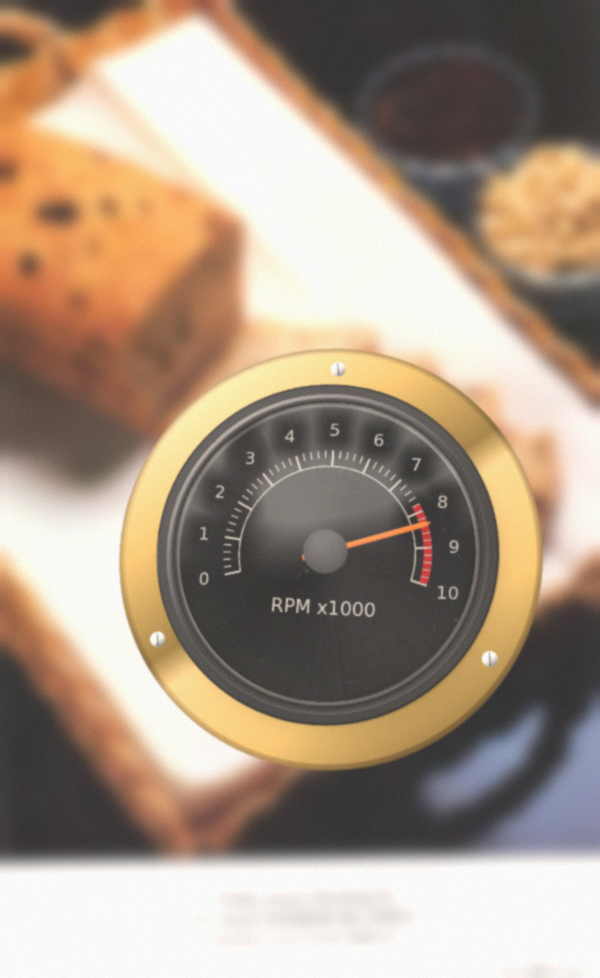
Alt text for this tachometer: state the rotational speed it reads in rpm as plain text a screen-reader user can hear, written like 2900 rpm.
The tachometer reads 8400 rpm
